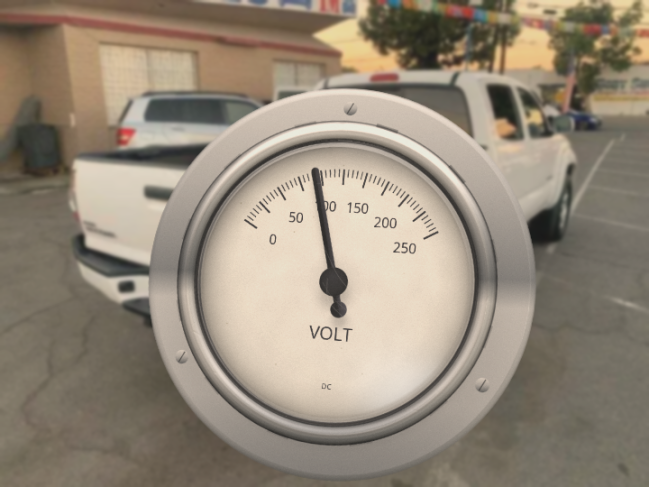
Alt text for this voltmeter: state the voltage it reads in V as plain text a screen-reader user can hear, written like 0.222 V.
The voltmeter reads 95 V
